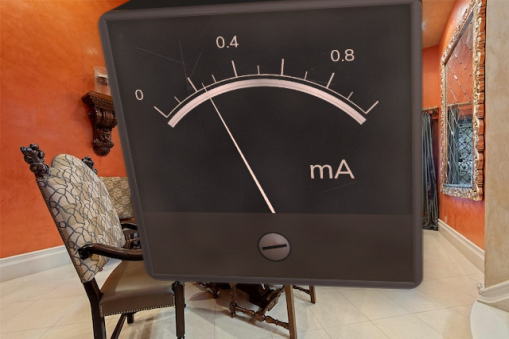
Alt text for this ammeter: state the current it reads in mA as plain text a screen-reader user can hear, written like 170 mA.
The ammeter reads 0.25 mA
